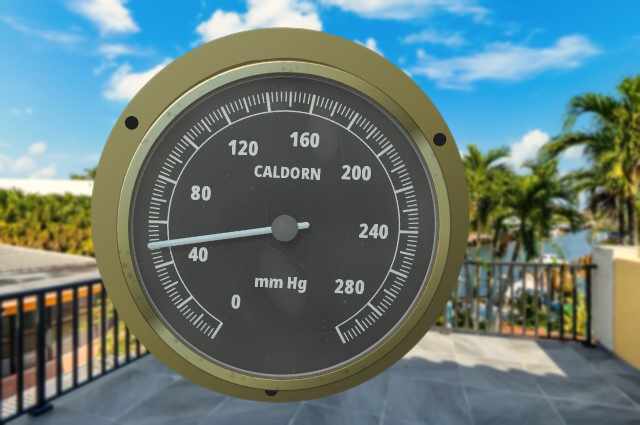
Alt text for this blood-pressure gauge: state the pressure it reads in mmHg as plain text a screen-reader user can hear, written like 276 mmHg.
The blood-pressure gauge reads 50 mmHg
